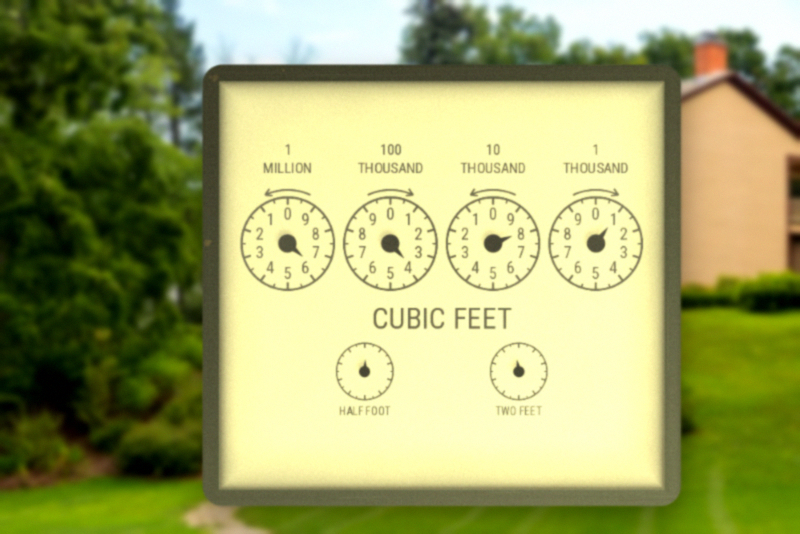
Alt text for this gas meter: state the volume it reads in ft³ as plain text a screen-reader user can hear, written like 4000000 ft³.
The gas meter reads 638100 ft³
